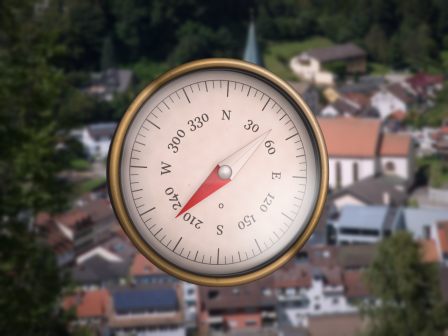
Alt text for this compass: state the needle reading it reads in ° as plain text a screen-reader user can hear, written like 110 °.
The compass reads 225 °
